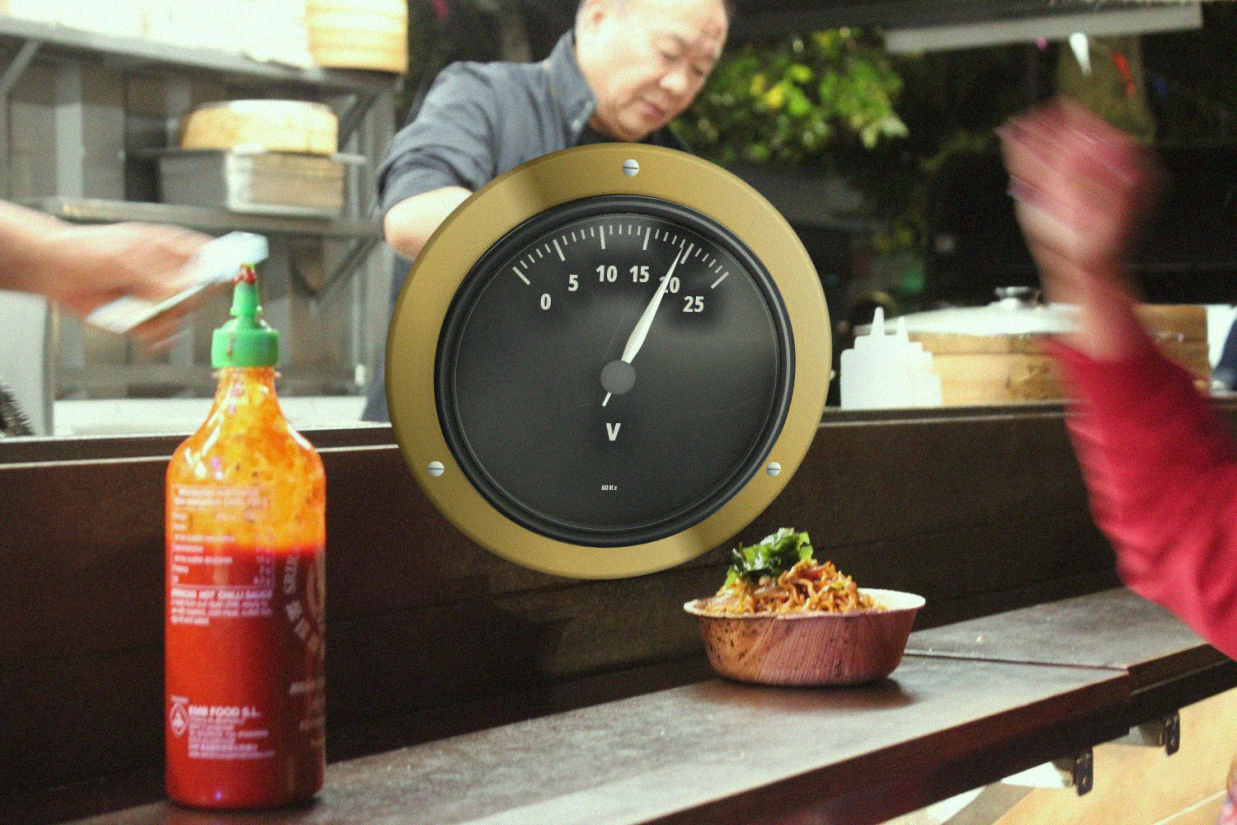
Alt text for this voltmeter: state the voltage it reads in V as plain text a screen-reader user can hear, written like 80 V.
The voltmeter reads 19 V
